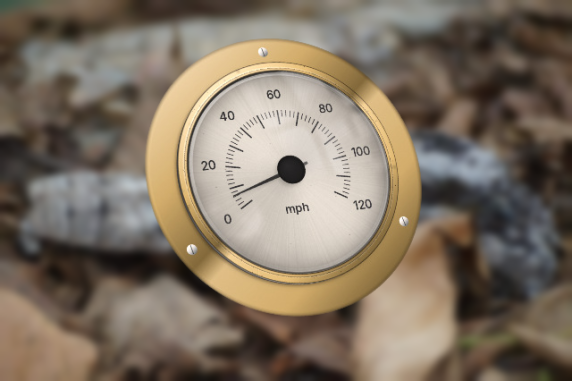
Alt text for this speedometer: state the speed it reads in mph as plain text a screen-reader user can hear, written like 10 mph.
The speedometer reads 6 mph
